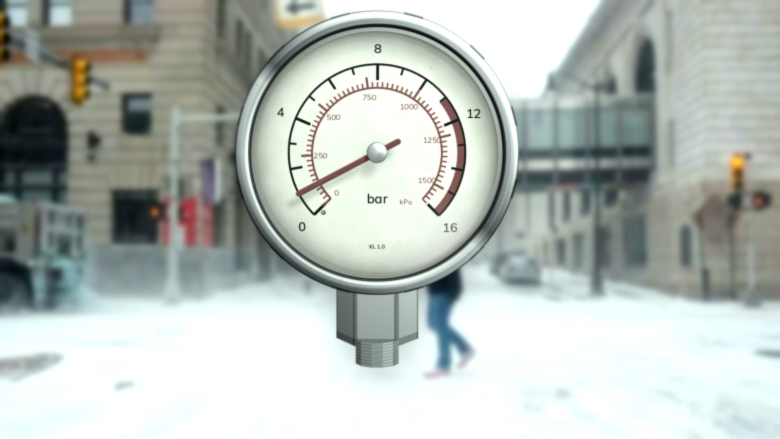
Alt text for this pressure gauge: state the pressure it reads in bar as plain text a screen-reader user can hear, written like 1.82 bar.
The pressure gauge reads 1 bar
